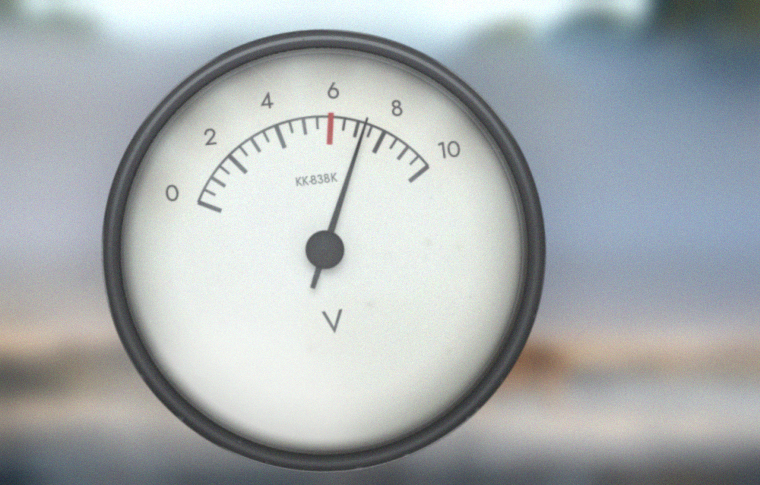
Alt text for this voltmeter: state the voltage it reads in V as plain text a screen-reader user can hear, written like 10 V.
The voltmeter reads 7.25 V
